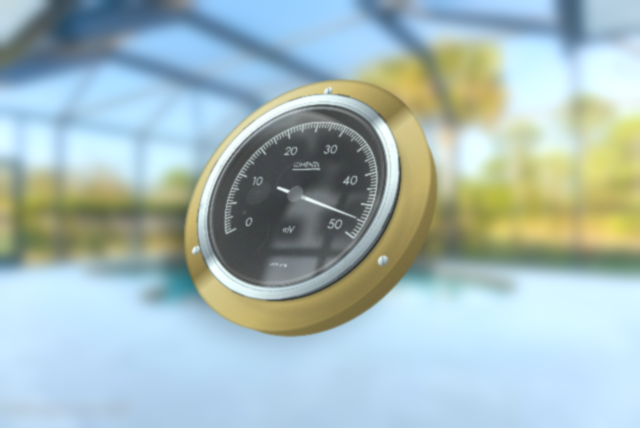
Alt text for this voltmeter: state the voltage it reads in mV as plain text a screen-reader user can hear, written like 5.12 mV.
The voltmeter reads 47.5 mV
